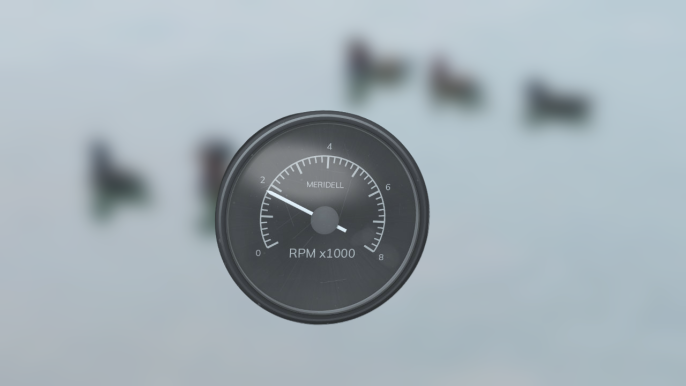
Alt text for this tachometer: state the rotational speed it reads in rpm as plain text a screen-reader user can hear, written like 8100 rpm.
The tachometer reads 1800 rpm
